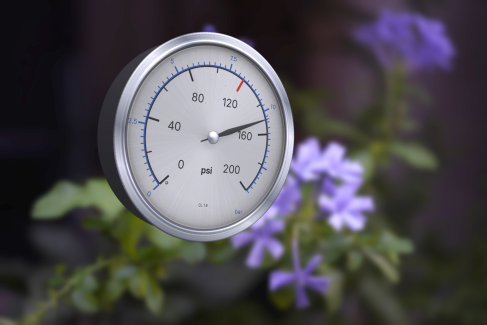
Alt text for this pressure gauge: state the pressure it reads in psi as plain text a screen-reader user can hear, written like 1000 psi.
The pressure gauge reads 150 psi
